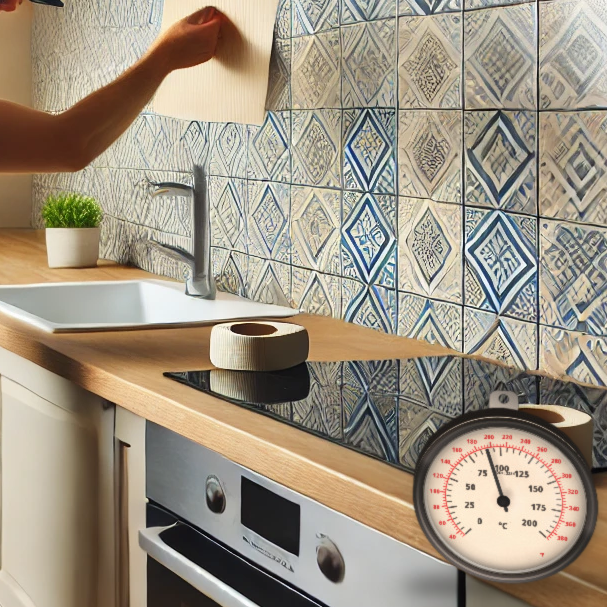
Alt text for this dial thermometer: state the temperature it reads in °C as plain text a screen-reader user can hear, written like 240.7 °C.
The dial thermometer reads 90 °C
